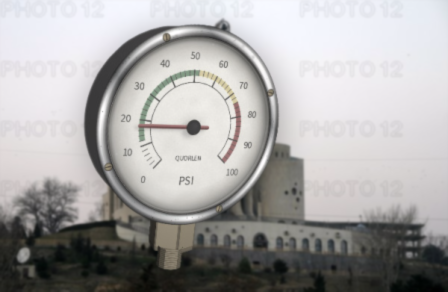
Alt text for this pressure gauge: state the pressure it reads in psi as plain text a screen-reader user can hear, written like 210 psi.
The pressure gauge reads 18 psi
